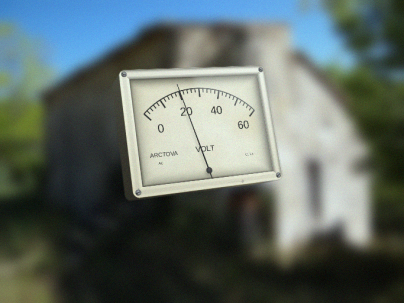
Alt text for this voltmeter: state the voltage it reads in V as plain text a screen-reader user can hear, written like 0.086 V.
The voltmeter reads 20 V
